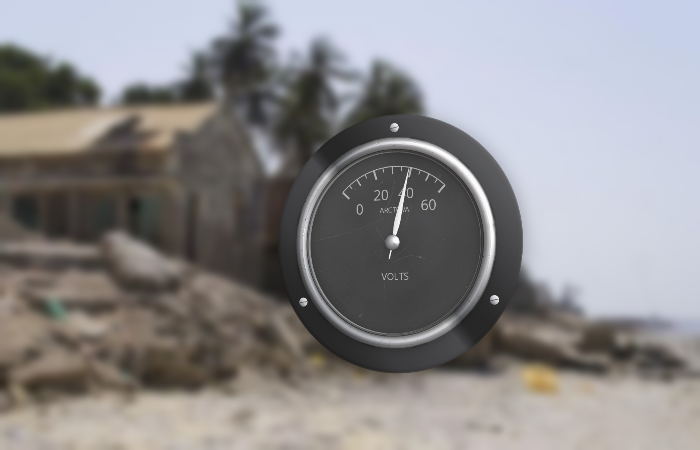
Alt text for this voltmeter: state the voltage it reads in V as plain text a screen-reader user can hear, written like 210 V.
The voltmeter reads 40 V
